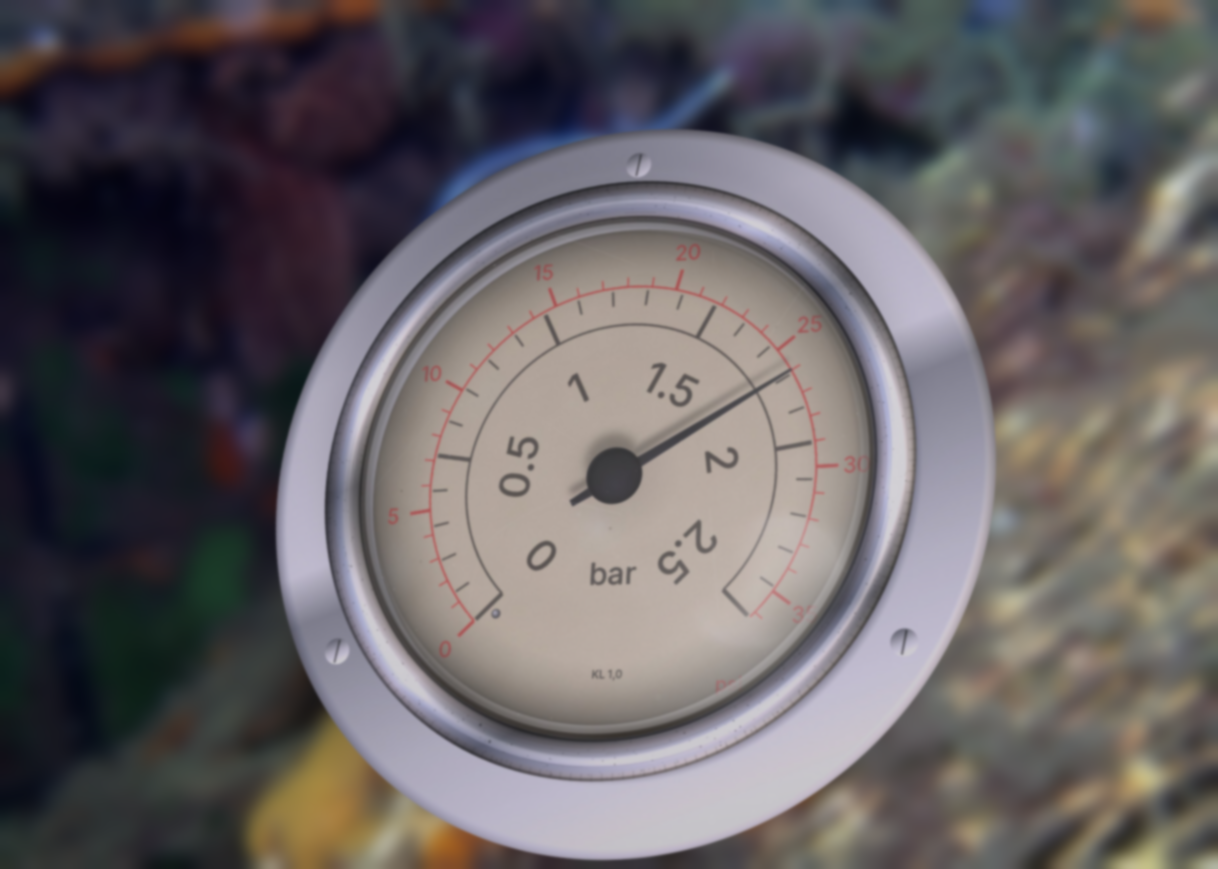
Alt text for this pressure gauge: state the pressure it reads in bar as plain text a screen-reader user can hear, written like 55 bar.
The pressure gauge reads 1.8 bar
